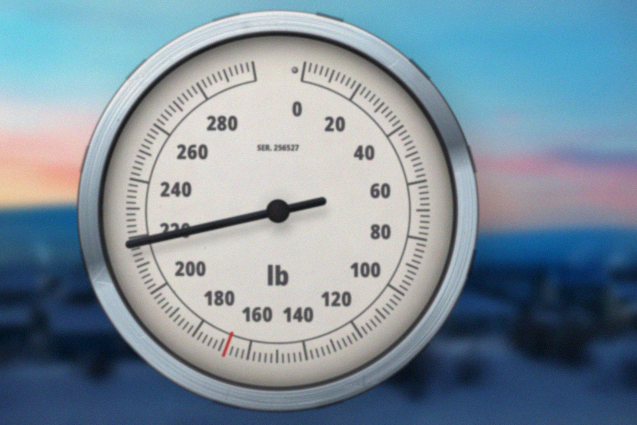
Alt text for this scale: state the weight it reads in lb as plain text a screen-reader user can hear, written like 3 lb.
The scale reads 218 lb
